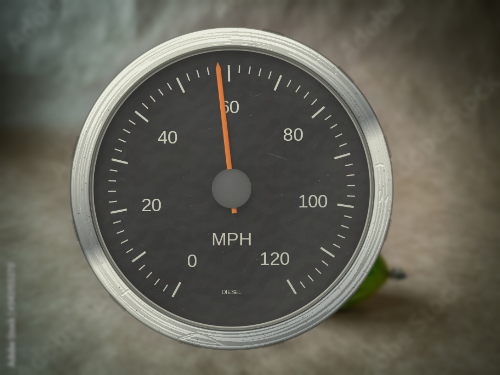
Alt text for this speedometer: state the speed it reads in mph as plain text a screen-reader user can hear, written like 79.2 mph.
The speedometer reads 58 mph
